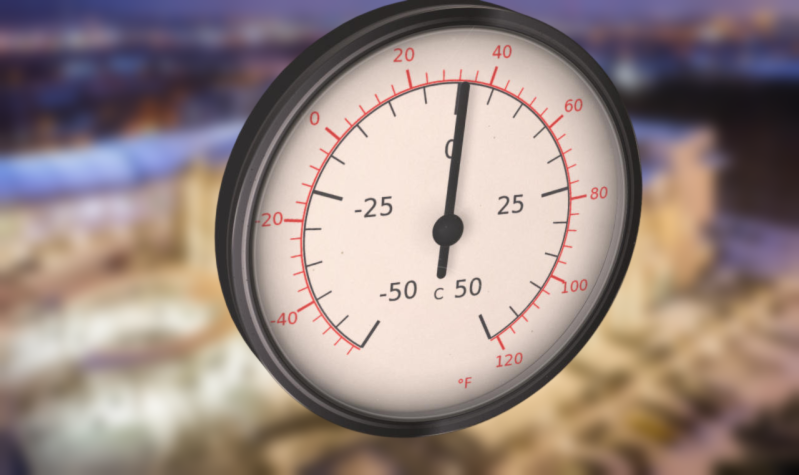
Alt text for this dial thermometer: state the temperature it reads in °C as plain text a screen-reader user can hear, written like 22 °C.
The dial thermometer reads 0 °C
